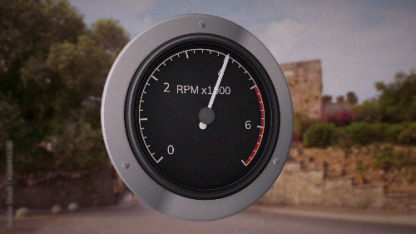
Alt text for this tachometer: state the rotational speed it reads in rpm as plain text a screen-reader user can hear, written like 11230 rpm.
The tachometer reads 4000 rpm
